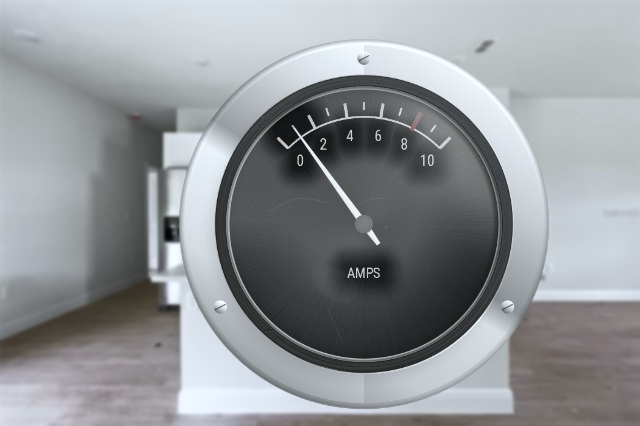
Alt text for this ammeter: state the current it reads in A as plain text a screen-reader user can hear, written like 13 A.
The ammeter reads 1 A
